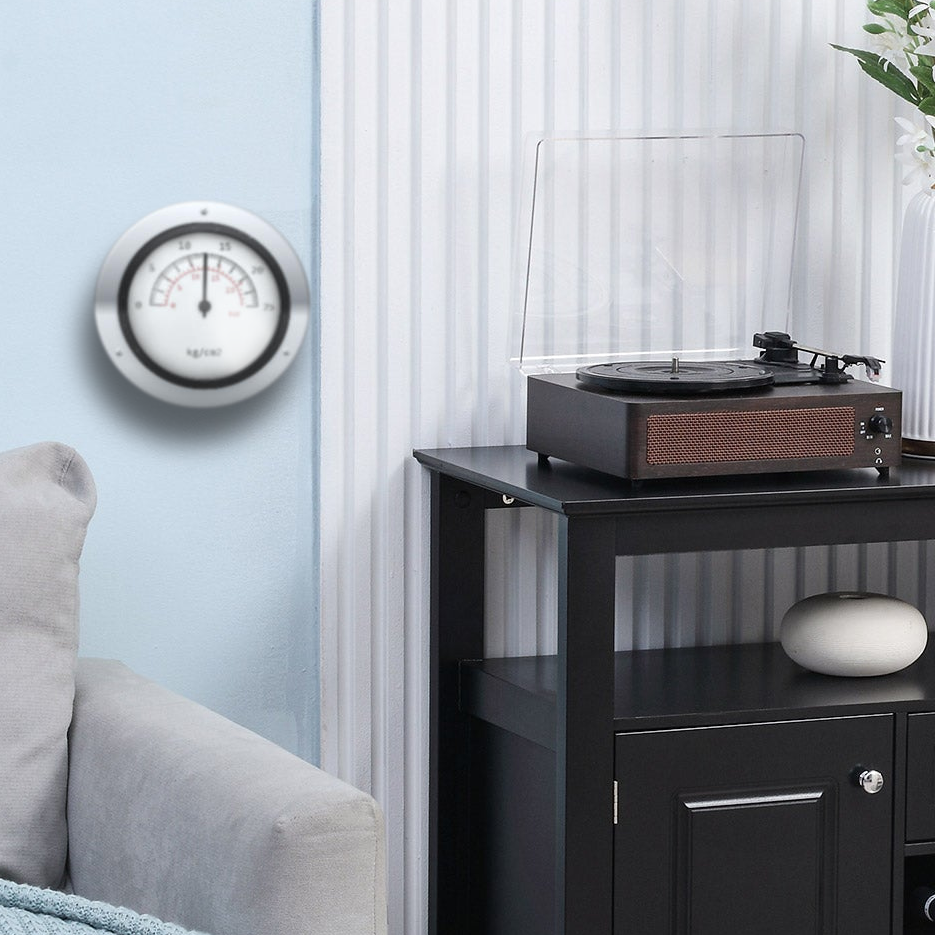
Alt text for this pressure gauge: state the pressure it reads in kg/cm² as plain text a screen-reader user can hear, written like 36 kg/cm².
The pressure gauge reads 12.5 kg/cm²
